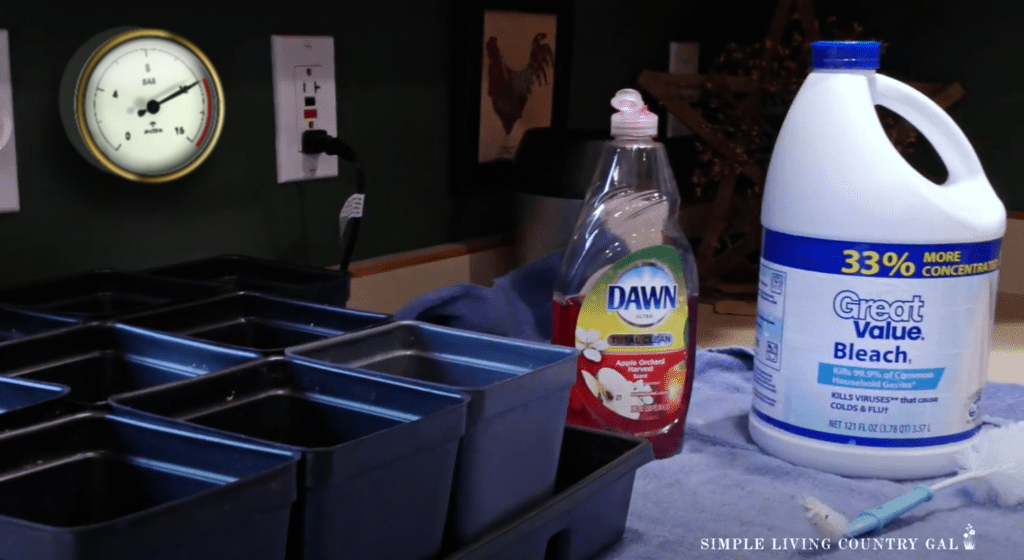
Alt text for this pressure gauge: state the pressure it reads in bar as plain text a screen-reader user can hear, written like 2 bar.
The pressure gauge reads 12 bar
